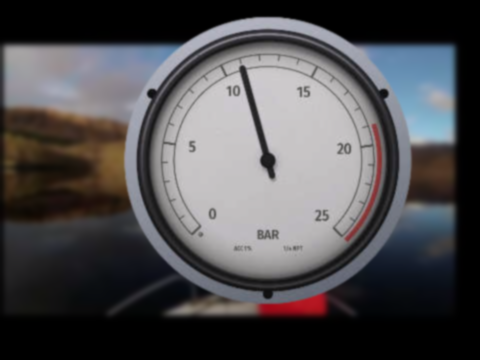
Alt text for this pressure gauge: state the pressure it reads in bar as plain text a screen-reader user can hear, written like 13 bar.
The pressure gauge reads 11 bar
